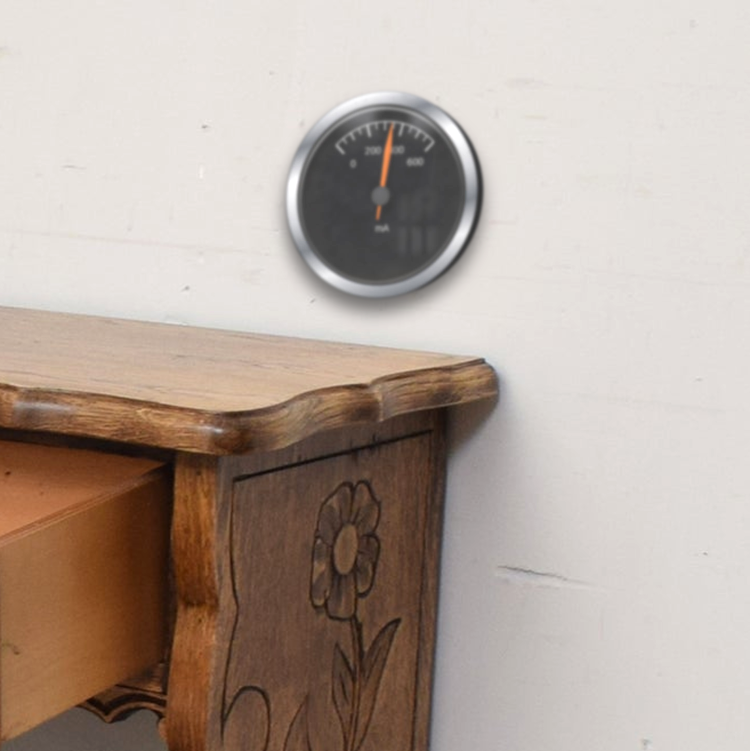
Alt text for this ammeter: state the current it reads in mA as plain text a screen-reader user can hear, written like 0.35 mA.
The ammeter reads 350 mA
